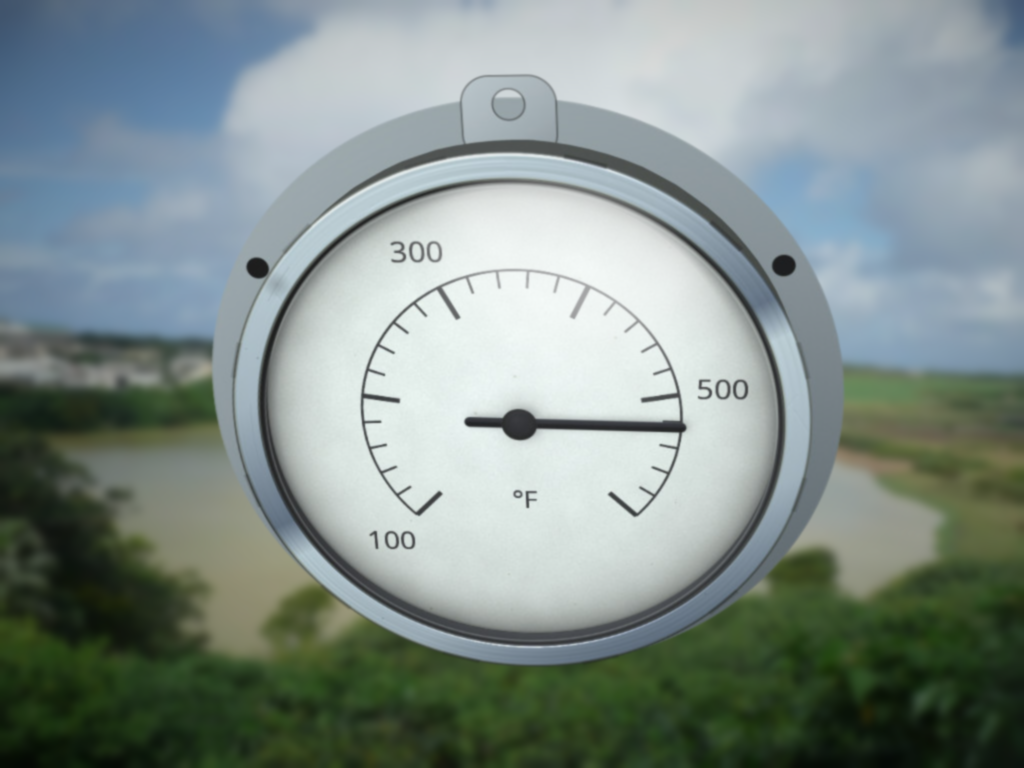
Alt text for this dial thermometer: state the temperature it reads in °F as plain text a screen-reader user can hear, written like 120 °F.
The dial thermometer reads 520 °F
